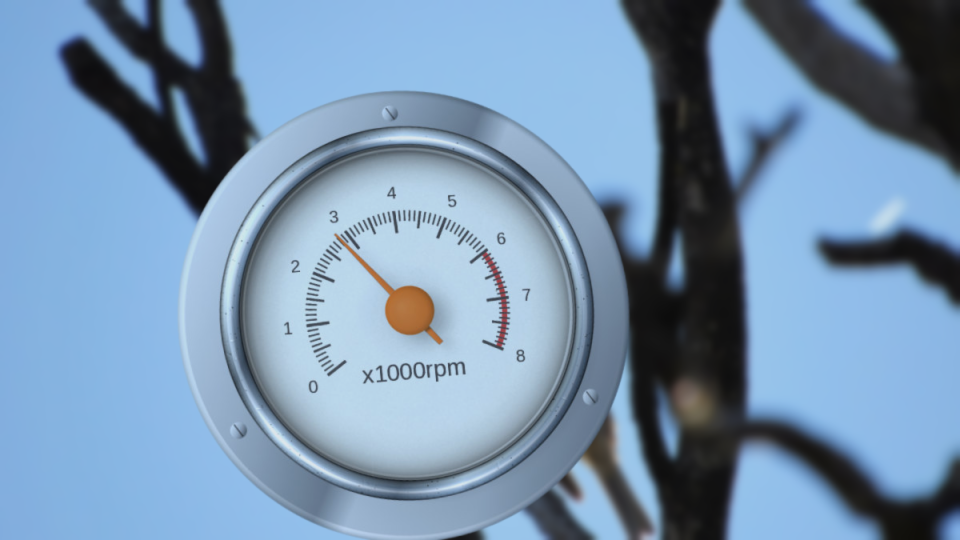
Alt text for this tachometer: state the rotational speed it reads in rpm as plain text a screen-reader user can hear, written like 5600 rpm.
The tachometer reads 2800 rpm
